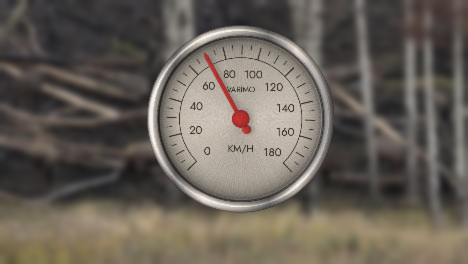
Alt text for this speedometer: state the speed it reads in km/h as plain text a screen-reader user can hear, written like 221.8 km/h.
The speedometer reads 70 km/h
